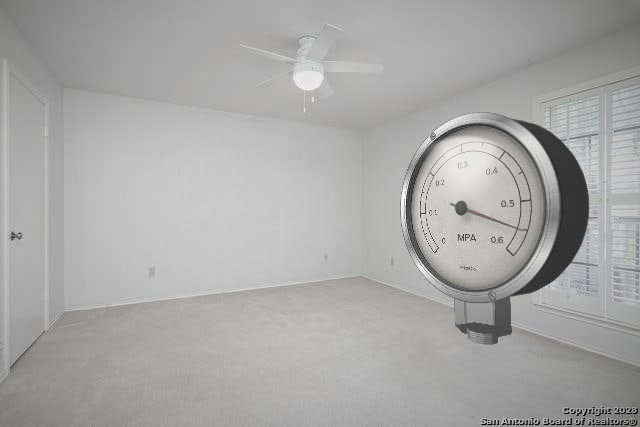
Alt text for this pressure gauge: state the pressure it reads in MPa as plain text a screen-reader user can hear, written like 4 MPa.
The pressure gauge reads 0.55 MPa
